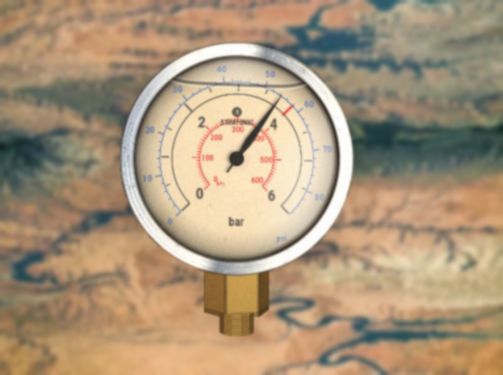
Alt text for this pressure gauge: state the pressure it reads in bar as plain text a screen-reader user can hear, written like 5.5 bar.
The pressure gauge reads 3.75 bar
